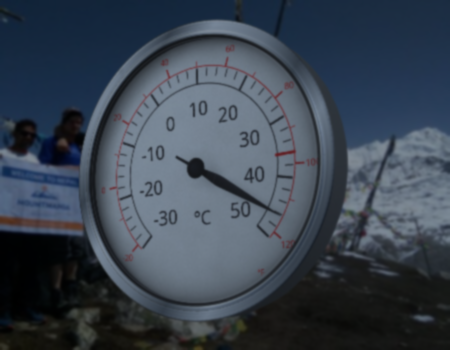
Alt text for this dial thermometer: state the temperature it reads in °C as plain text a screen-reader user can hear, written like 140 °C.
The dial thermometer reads 46 °C
